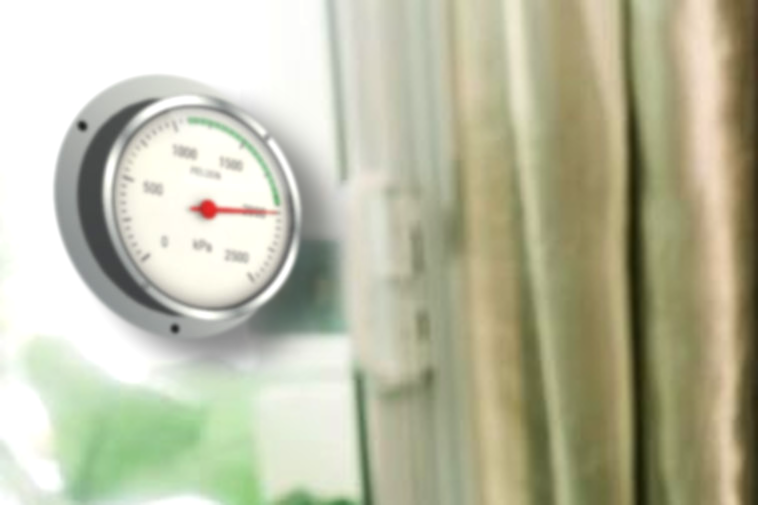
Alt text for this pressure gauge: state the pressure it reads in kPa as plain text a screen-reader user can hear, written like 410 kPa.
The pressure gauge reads 2000 kPa
